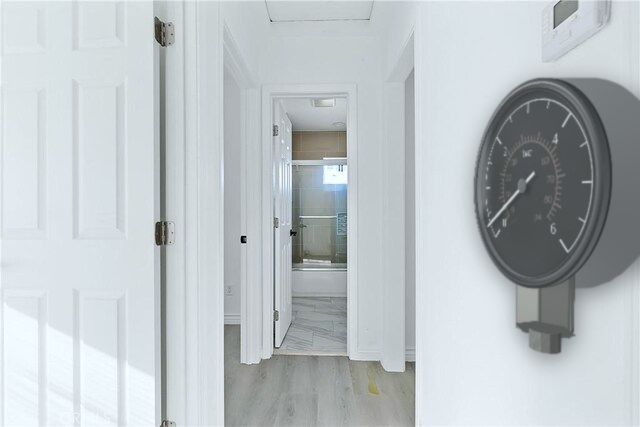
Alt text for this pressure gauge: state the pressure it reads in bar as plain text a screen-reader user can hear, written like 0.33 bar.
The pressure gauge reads 0.25 bar
